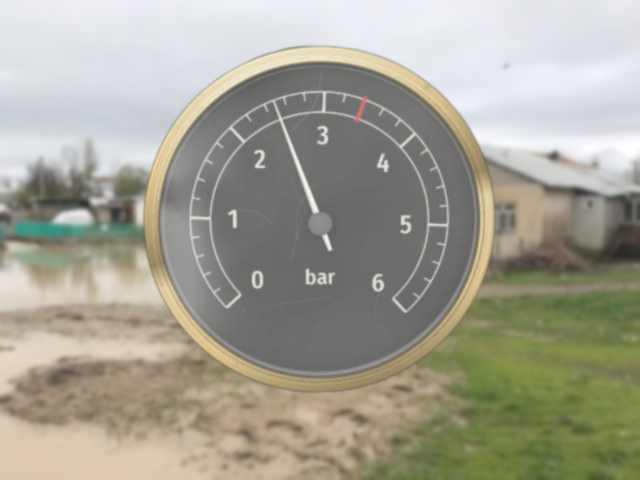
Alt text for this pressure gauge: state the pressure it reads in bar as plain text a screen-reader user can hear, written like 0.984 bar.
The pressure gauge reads 2.5 bar
